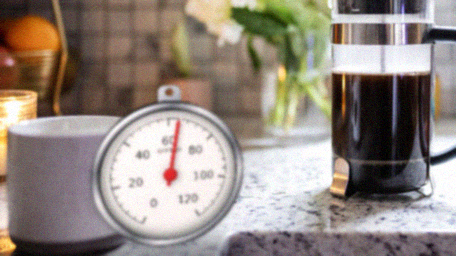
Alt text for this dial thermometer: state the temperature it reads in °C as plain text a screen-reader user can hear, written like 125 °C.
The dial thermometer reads 64 °C
